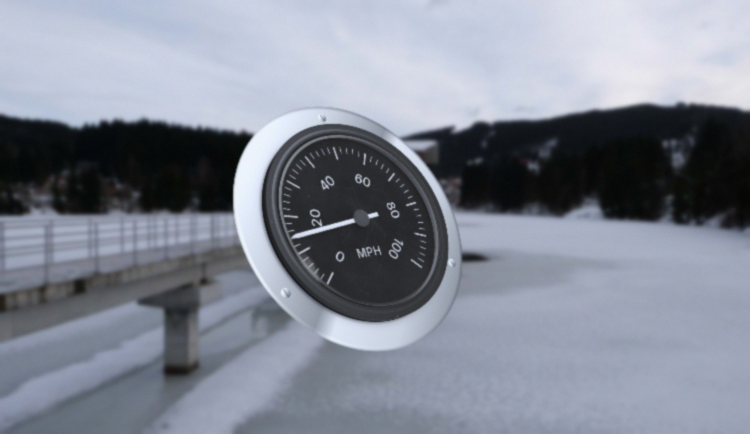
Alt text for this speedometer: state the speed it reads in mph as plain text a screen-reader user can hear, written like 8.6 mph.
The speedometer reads 14 mph
